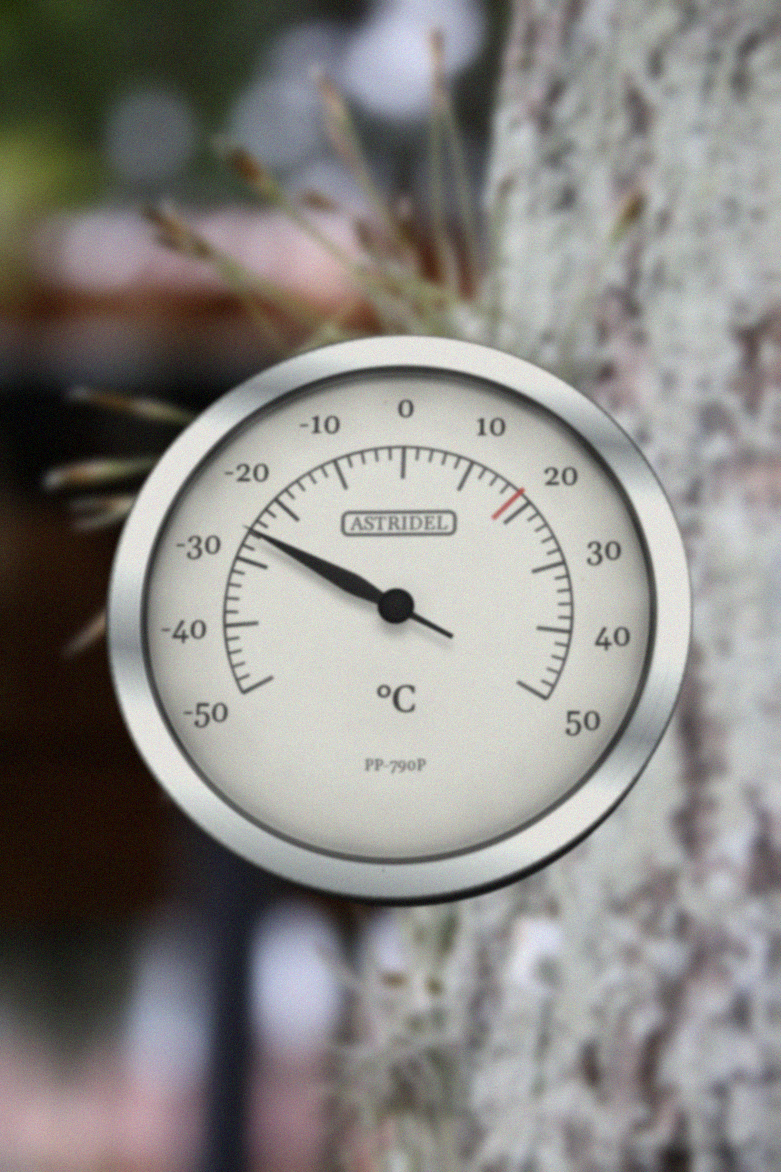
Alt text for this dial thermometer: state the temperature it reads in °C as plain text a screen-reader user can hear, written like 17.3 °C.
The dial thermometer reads -26 °C
